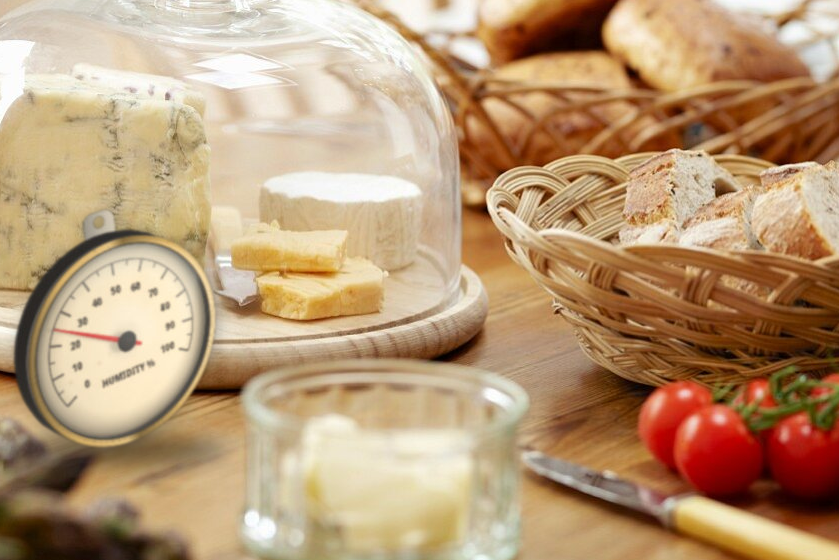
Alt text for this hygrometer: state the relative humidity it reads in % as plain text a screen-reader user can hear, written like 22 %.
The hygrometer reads 25 %
